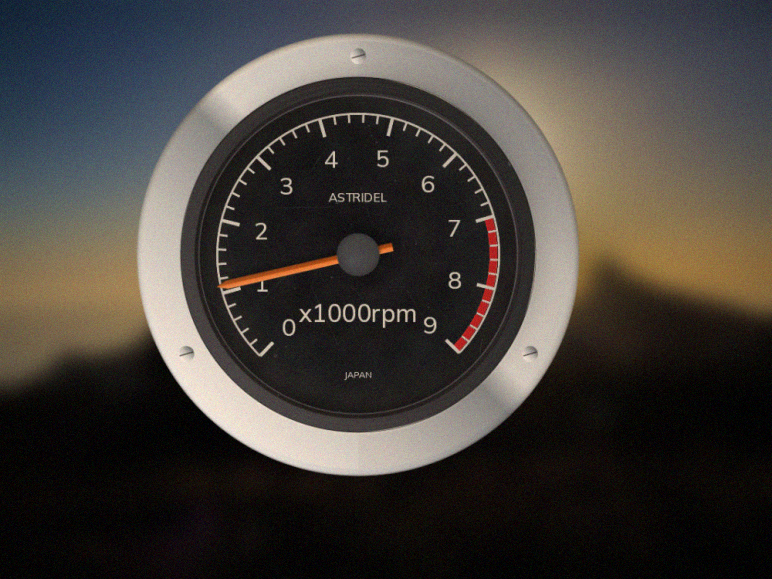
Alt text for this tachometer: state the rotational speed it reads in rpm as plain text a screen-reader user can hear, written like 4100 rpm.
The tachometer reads 1100 rpm
